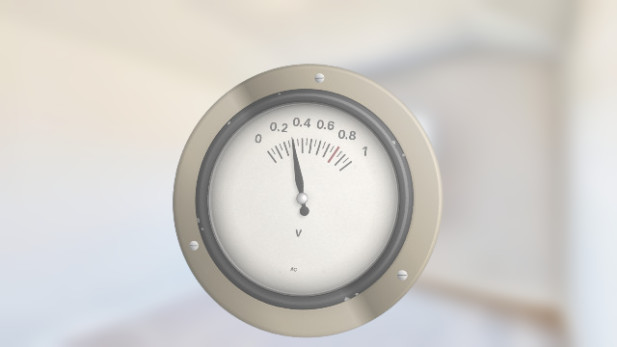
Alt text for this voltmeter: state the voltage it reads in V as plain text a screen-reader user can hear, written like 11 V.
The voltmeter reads 0.3 V
